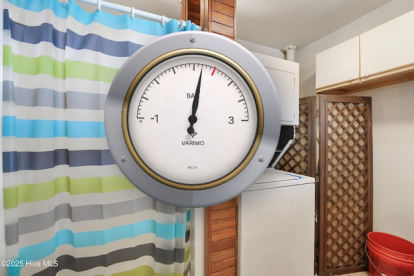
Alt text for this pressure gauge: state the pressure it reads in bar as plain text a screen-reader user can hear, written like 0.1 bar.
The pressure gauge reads 1.2 bar
